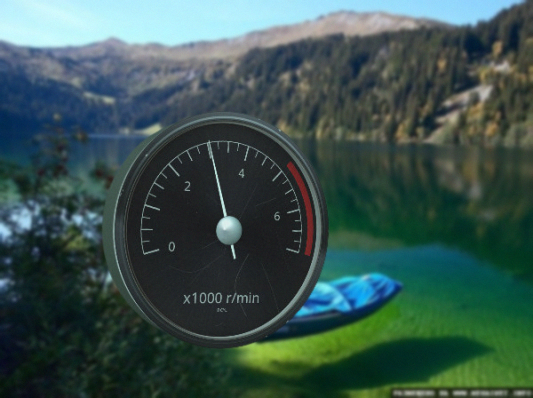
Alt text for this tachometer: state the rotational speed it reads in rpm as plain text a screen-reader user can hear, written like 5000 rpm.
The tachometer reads 3000 rpm
